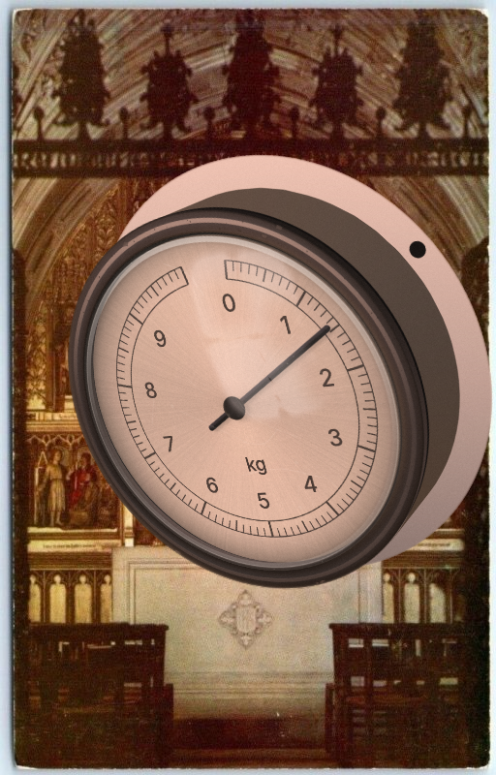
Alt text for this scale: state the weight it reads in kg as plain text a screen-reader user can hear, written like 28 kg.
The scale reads 1.45 kg
